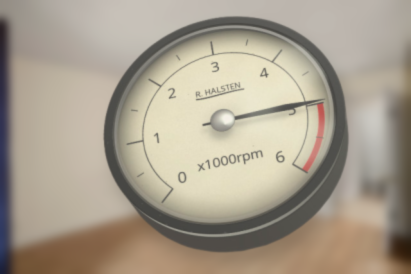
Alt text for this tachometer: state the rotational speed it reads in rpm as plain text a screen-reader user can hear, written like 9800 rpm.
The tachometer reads 5000 rpm
